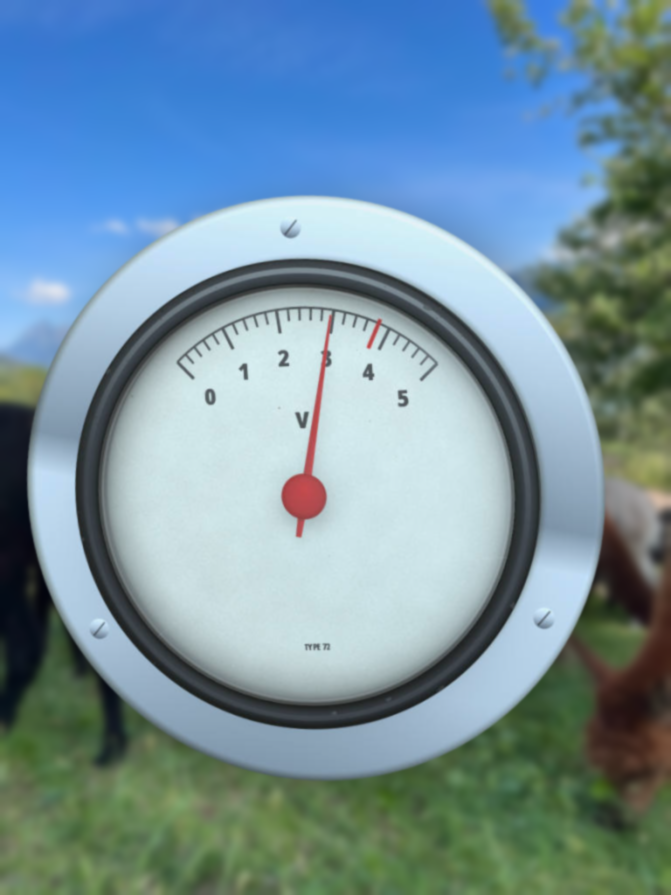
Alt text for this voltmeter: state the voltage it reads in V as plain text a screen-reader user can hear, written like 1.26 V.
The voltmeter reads 3 V
